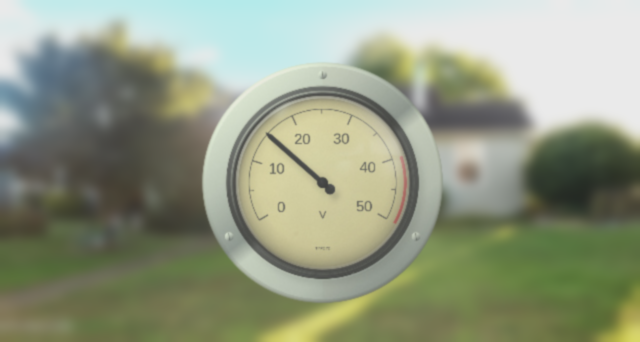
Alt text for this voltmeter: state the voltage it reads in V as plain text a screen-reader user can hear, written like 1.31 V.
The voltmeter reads 15 V
